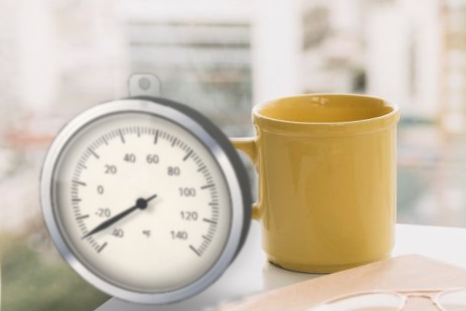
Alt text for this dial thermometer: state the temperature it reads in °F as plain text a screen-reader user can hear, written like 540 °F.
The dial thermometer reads -30 °F
